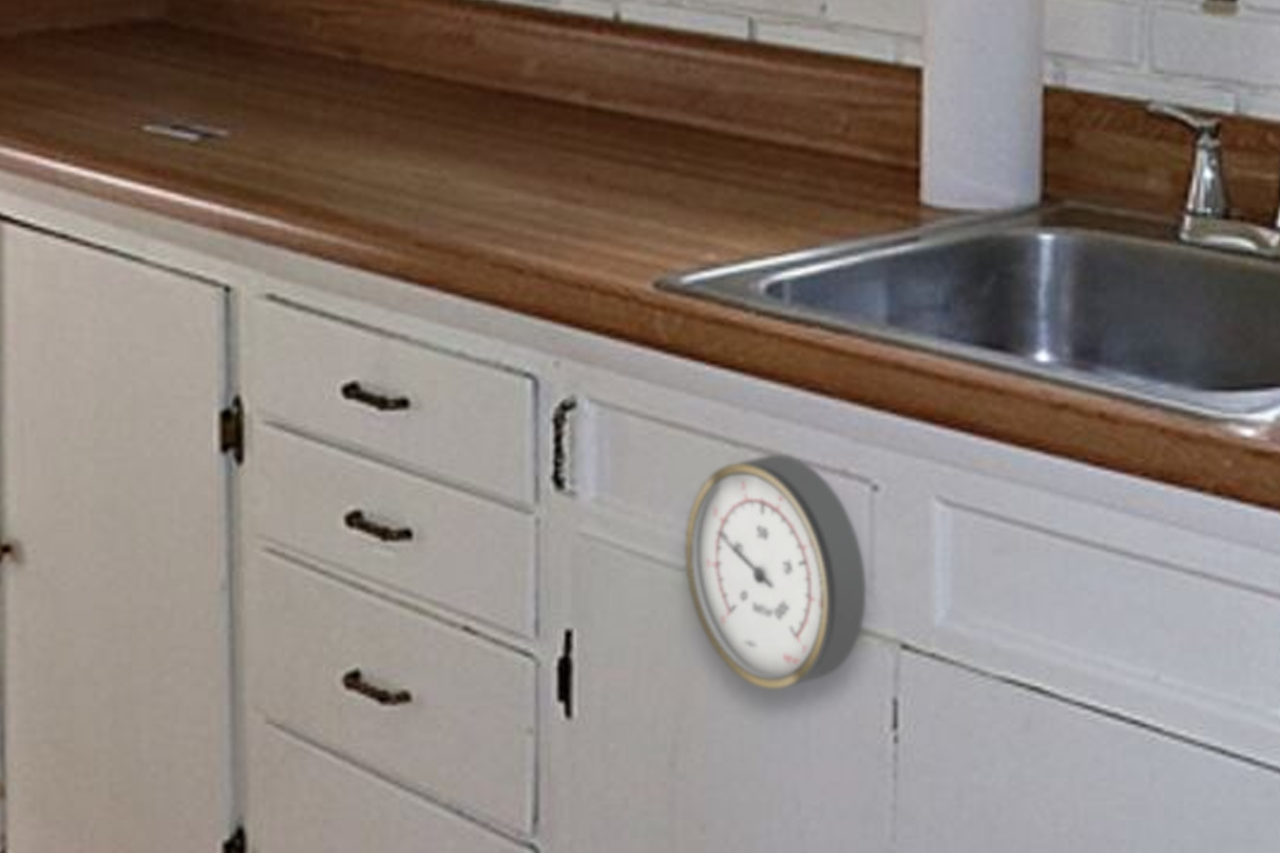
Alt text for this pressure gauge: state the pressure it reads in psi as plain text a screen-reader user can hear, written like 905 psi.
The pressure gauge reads 25 psi
